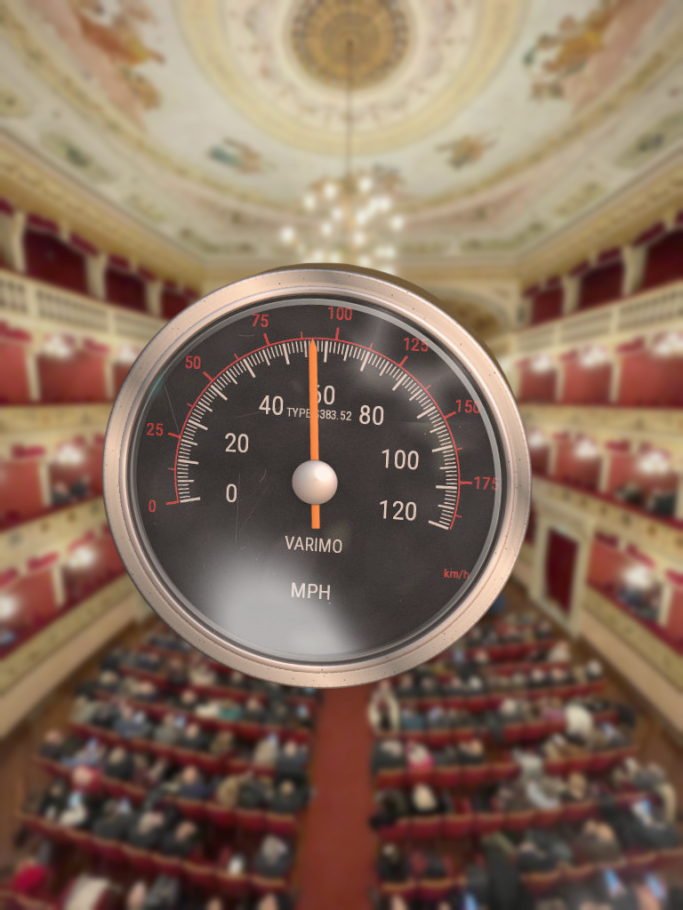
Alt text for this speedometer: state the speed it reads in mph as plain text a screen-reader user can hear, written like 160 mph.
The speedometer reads 57 mph
